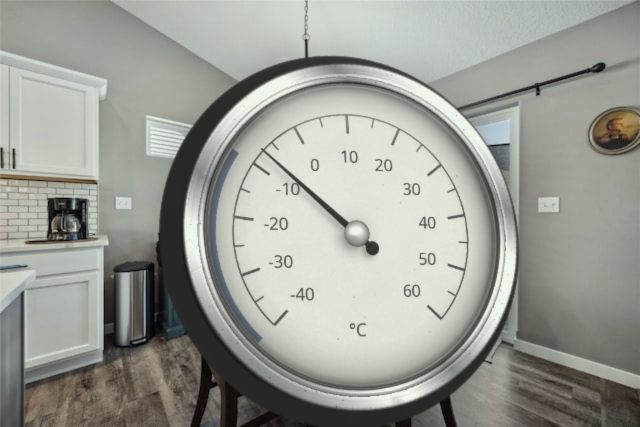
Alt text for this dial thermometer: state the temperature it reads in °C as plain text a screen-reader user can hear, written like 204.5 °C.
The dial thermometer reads -7.5 °C
